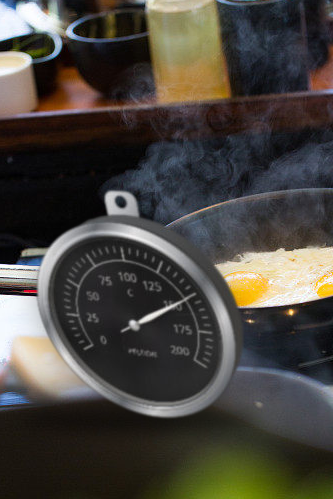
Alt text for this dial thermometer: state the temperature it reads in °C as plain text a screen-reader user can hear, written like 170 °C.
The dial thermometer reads 150 °C
